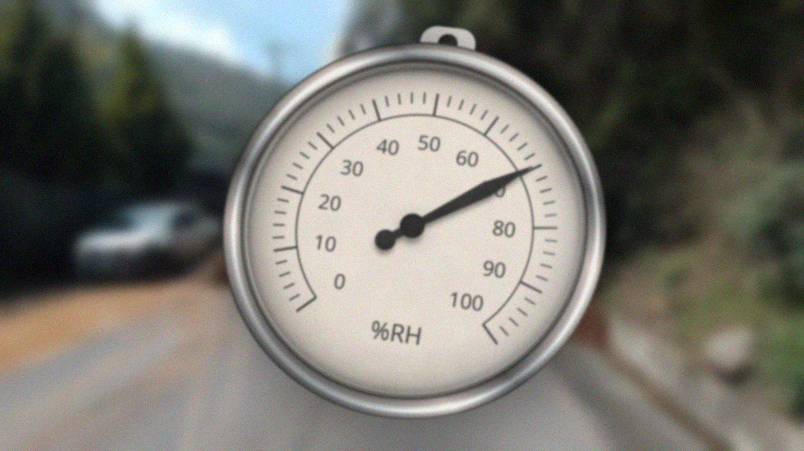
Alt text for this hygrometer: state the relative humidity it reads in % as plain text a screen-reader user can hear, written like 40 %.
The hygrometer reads 70 %
